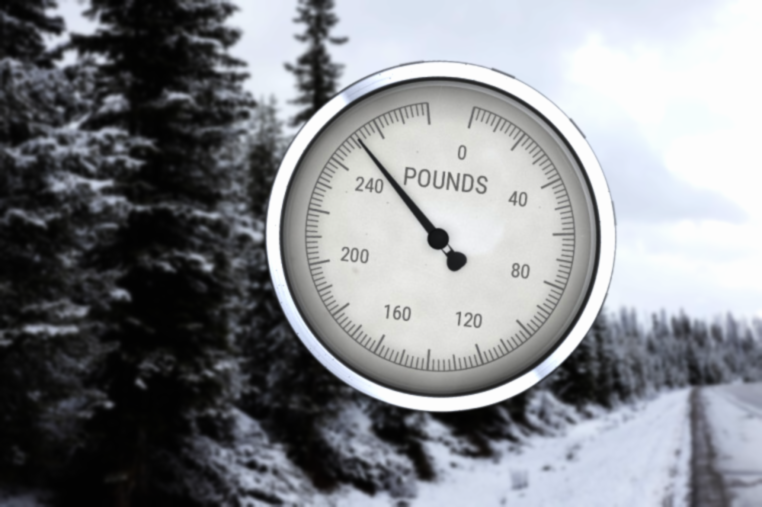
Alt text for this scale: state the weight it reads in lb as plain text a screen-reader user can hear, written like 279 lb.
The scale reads 252 lb
